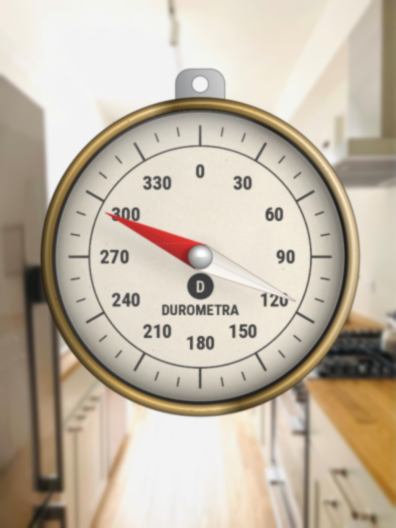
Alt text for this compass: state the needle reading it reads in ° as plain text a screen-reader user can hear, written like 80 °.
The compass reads 295 °
